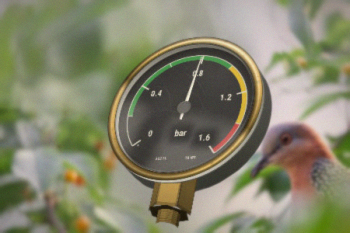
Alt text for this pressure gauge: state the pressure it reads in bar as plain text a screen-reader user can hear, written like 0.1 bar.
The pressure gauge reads 0.8 bar
